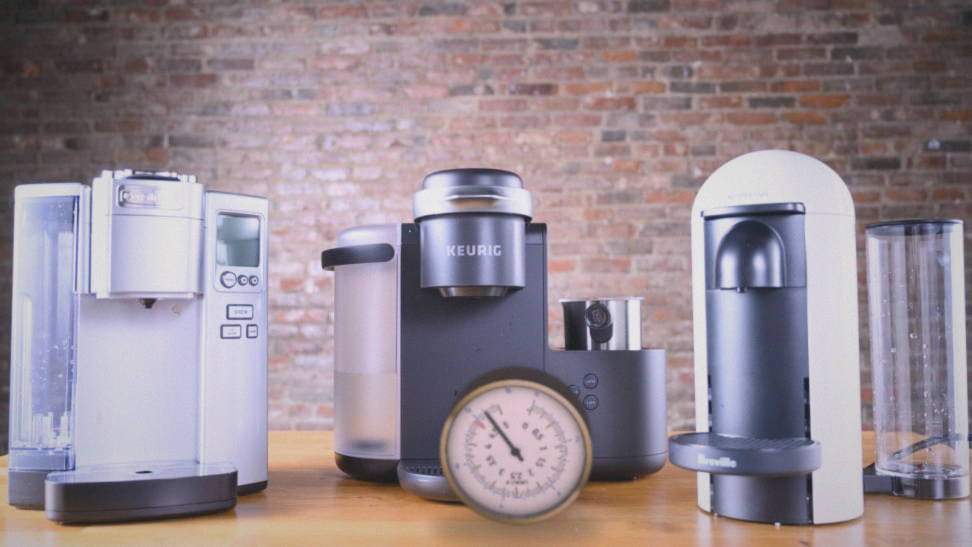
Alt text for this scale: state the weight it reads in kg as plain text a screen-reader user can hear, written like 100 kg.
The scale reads 4.75 kg
